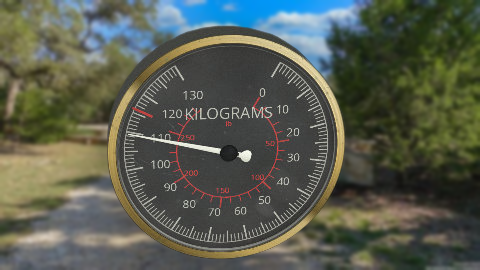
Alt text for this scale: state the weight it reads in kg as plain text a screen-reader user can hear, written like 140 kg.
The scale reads 110 kg
